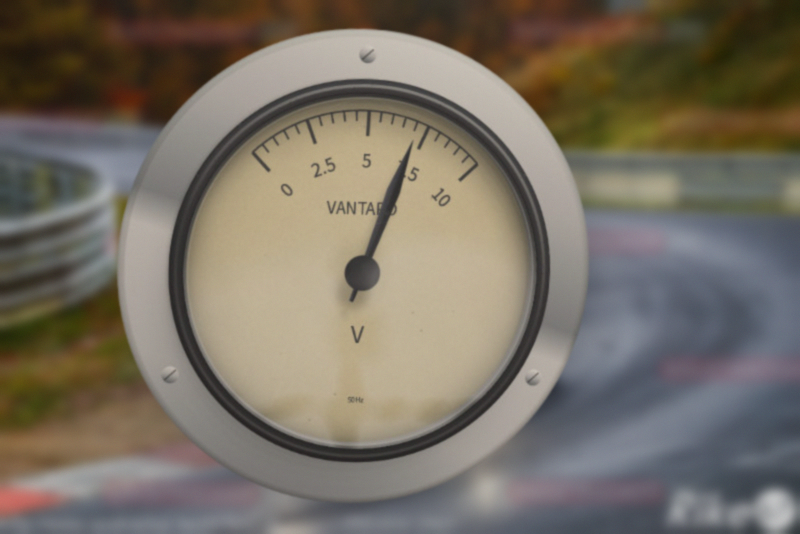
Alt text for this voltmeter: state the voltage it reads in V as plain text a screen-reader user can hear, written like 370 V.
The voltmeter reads 7 V
